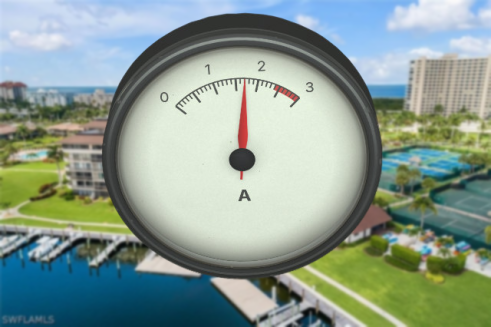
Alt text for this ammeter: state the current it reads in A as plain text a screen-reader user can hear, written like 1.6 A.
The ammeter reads 1.7 A
